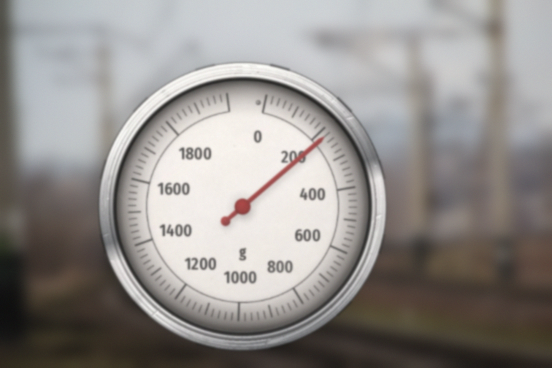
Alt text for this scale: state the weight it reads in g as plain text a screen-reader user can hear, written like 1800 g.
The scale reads 220 g
